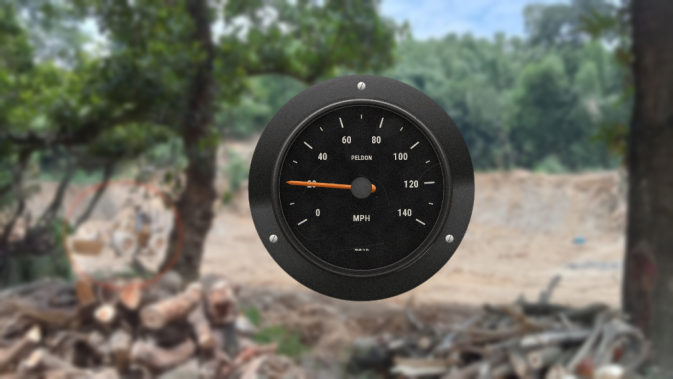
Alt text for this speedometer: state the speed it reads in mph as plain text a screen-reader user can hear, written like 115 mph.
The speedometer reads 20 mph
